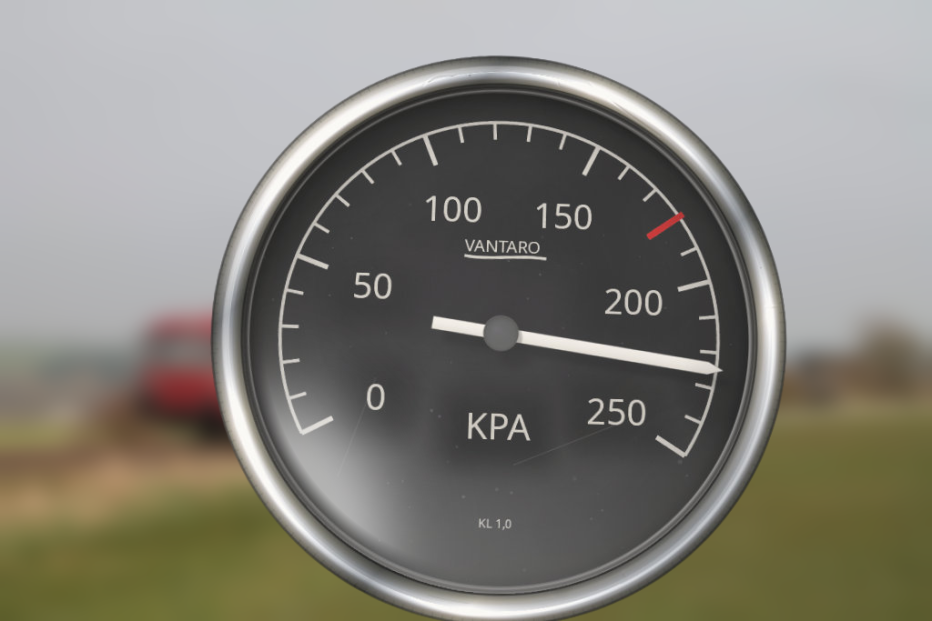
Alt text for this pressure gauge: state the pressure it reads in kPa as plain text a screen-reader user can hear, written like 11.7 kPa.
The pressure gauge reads 225 kPa
